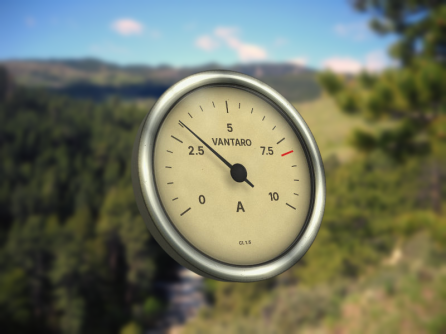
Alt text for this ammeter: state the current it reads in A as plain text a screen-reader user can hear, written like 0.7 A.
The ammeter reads 3 A
